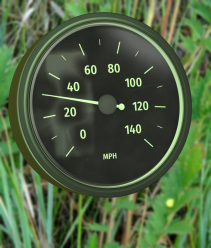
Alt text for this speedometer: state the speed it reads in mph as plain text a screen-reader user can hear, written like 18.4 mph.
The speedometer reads 30 mph
